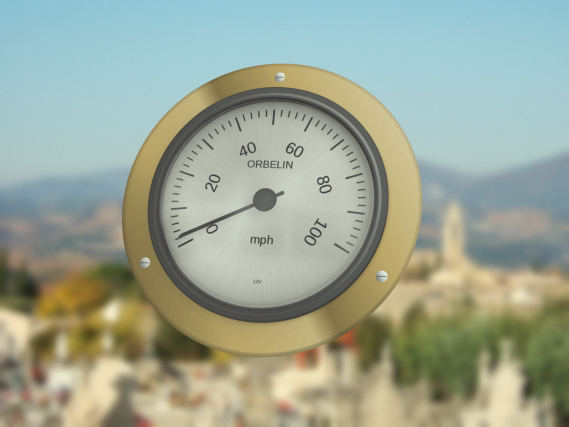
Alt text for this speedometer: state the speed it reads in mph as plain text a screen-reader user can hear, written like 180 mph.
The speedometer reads 2 mph
